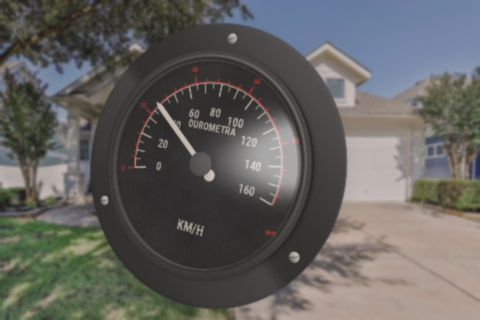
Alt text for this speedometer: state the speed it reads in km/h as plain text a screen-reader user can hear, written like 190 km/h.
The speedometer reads 40 km/h
